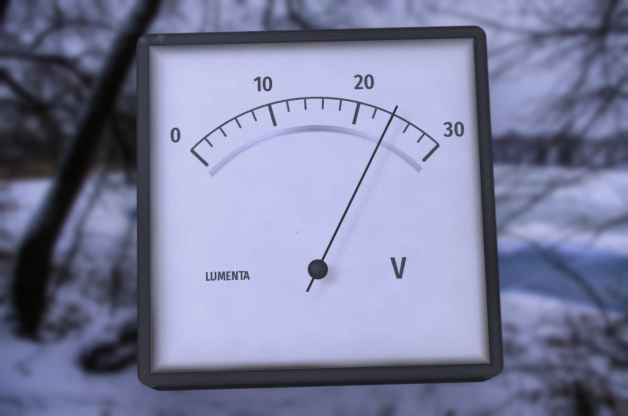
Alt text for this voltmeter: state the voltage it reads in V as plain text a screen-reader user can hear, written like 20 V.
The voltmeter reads 24 V
